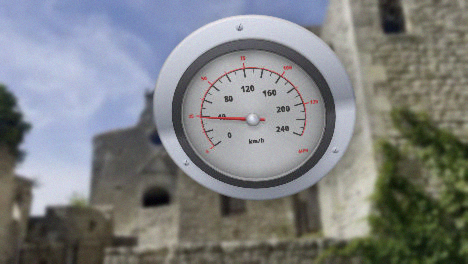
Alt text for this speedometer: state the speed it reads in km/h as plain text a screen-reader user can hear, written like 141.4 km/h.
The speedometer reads 40 km/h
